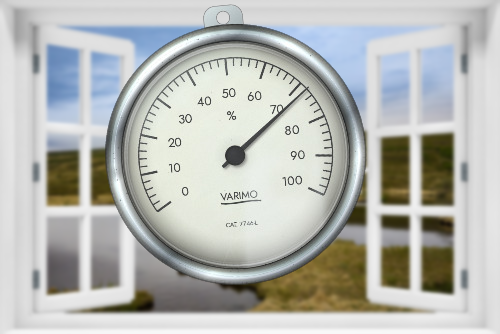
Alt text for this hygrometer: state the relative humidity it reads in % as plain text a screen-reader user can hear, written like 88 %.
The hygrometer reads 72 %
